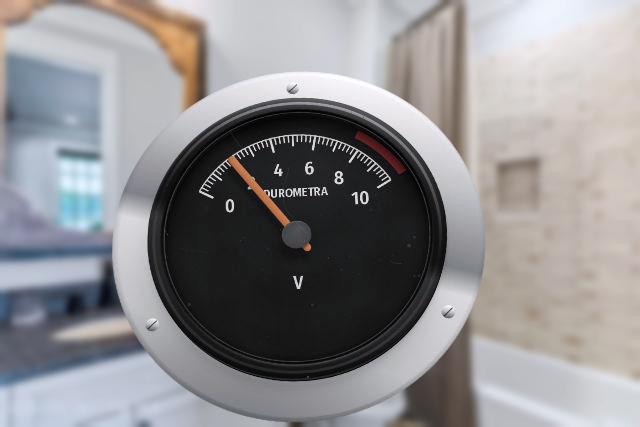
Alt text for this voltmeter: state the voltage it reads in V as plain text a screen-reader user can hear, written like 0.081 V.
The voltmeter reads 2 V
